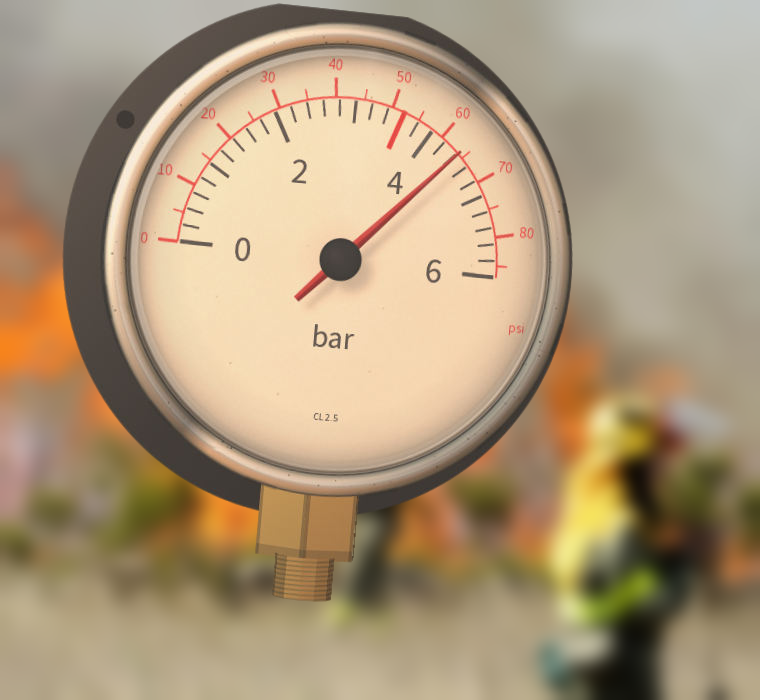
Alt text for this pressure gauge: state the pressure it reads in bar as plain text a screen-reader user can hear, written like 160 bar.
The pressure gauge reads 4.4 bar
